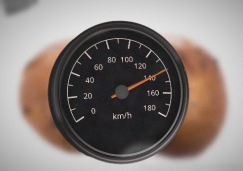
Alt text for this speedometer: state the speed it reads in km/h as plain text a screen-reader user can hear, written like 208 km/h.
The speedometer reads 140 km/h
